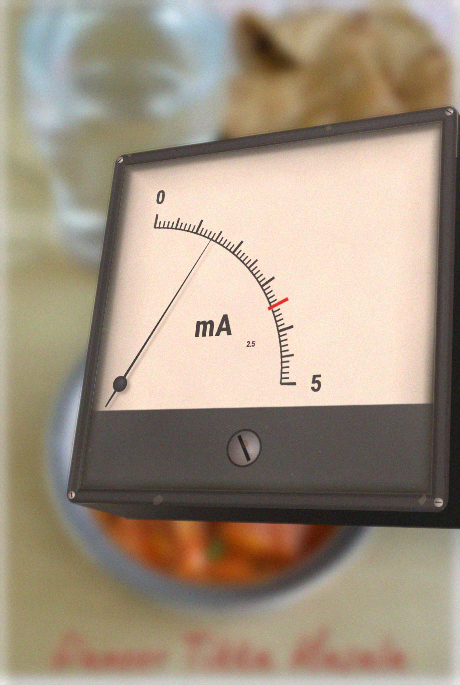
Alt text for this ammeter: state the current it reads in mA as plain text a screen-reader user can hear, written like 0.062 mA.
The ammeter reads 1.5 mA
